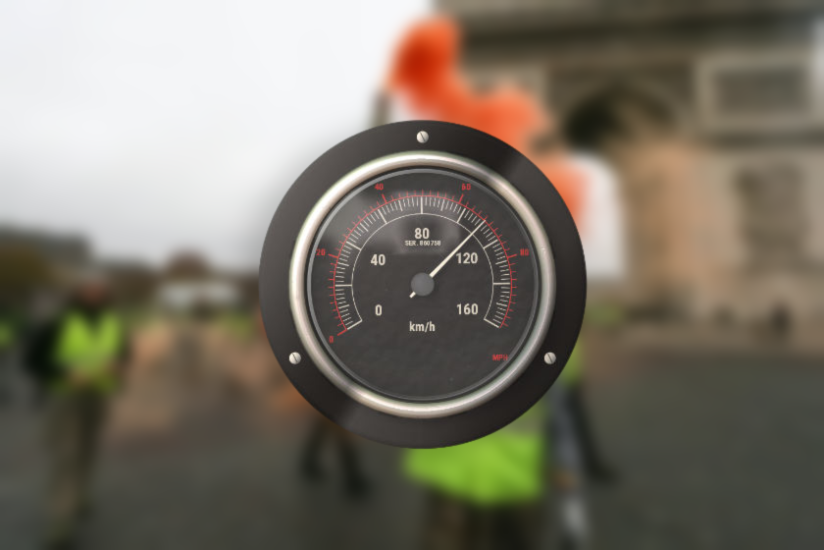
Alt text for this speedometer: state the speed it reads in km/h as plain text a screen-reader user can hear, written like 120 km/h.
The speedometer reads 110 km/h
